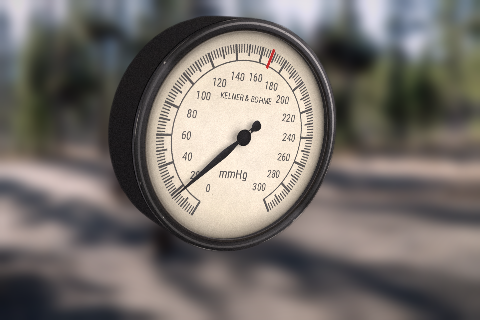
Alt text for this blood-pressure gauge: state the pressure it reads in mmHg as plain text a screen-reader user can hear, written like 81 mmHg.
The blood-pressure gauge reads 20 mmHg
